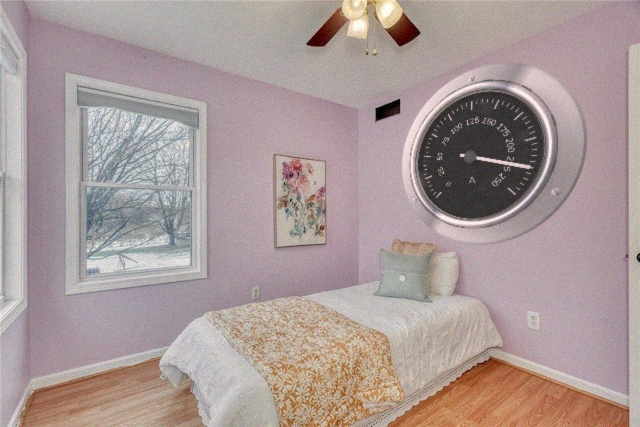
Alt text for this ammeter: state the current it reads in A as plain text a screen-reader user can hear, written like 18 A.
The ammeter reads 225 A
